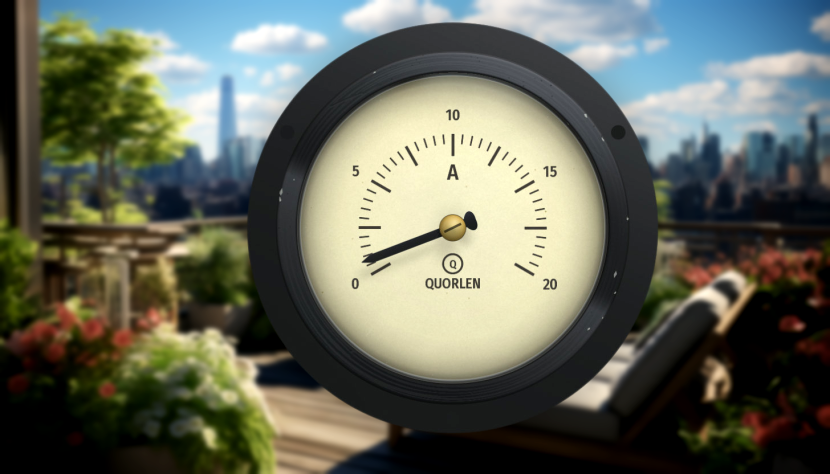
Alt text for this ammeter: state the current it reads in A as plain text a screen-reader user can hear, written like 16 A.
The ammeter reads 0.75 A
